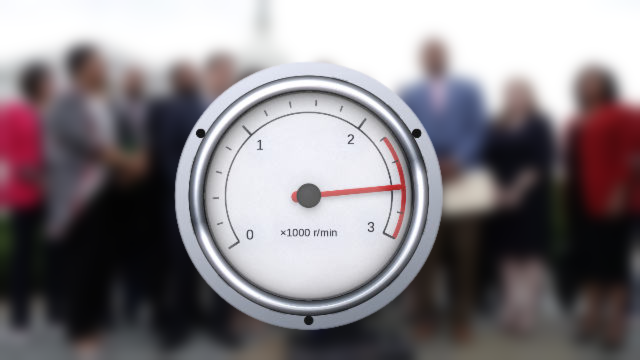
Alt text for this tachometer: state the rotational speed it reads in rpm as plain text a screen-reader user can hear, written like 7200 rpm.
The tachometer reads 2600 rpm
